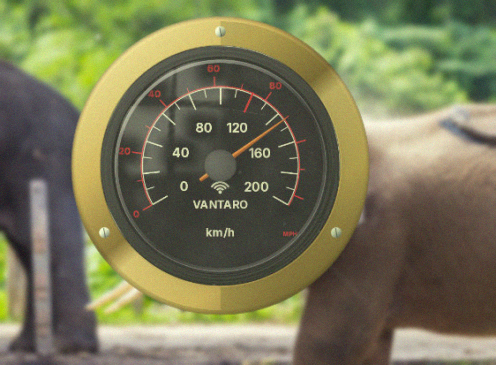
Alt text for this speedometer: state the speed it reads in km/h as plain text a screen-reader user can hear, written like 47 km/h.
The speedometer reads 145 km/h
